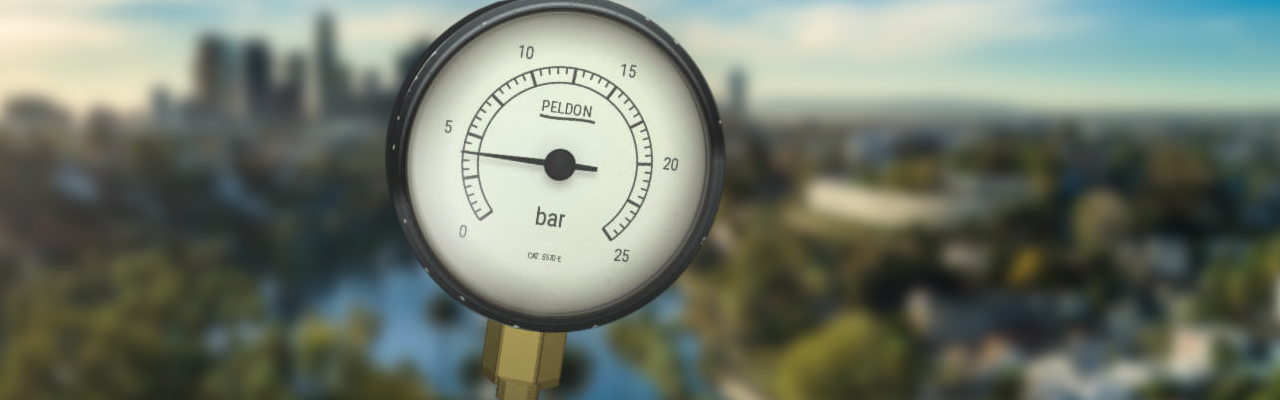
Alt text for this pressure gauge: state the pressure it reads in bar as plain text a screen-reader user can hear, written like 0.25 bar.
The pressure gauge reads 4 bar
